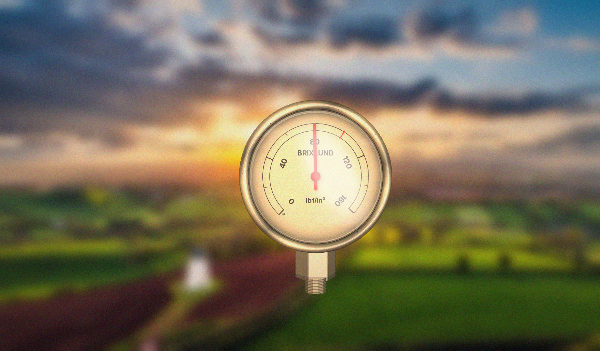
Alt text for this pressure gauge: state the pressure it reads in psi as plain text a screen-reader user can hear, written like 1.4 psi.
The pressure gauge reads 80 psi
